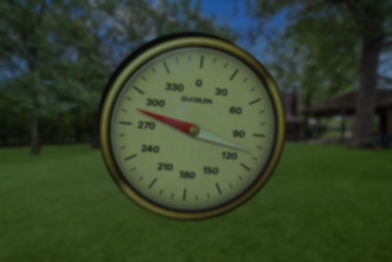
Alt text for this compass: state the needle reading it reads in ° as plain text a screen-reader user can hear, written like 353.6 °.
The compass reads 285 °
